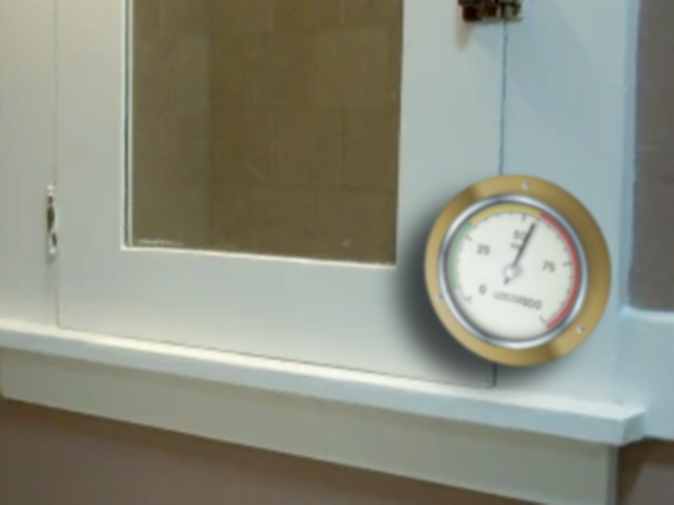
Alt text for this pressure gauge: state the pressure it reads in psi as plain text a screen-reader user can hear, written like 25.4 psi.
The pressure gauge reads 55 psi
